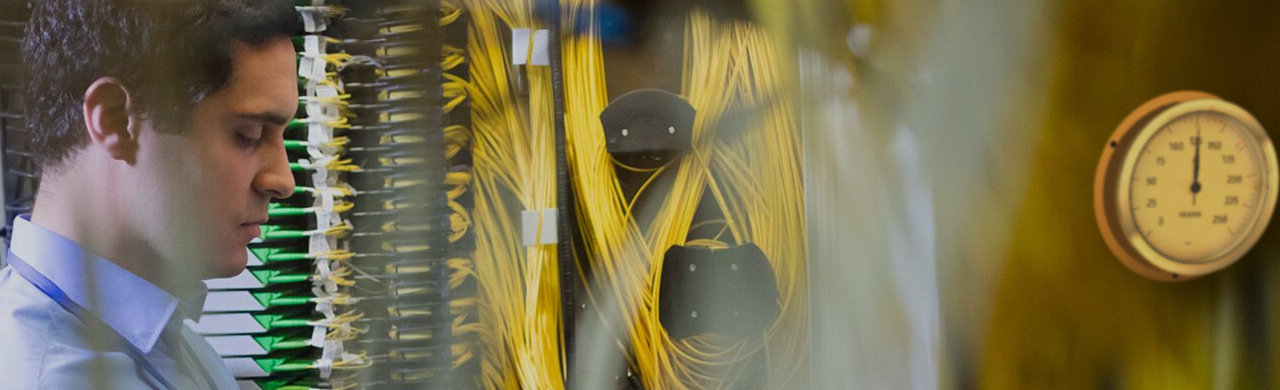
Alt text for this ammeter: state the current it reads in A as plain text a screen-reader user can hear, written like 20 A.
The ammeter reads 125 A
